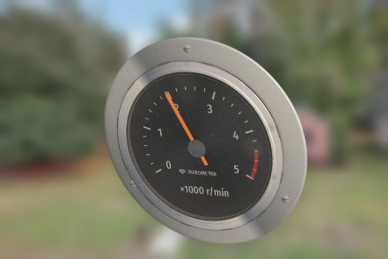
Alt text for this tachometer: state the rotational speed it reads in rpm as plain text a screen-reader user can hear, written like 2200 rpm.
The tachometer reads 2000 rpm
